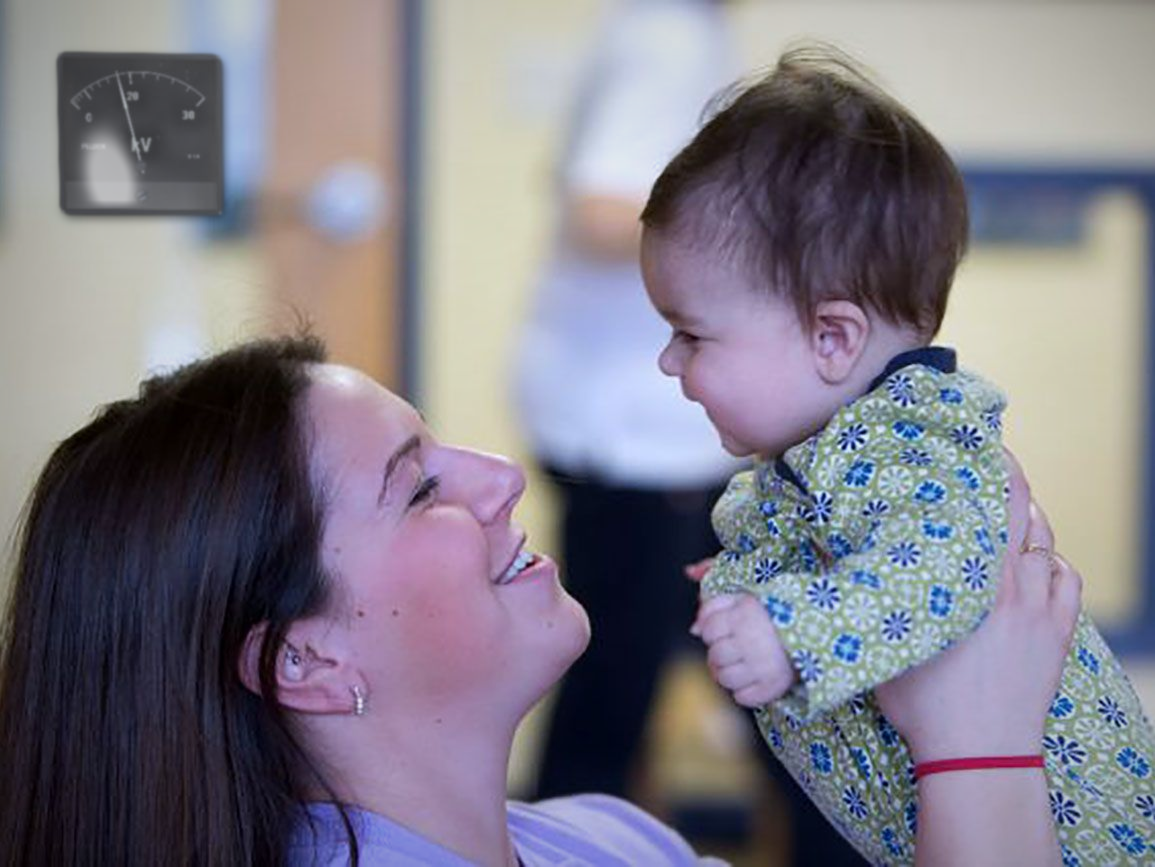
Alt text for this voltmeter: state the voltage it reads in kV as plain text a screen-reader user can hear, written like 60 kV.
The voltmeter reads 18 kV
